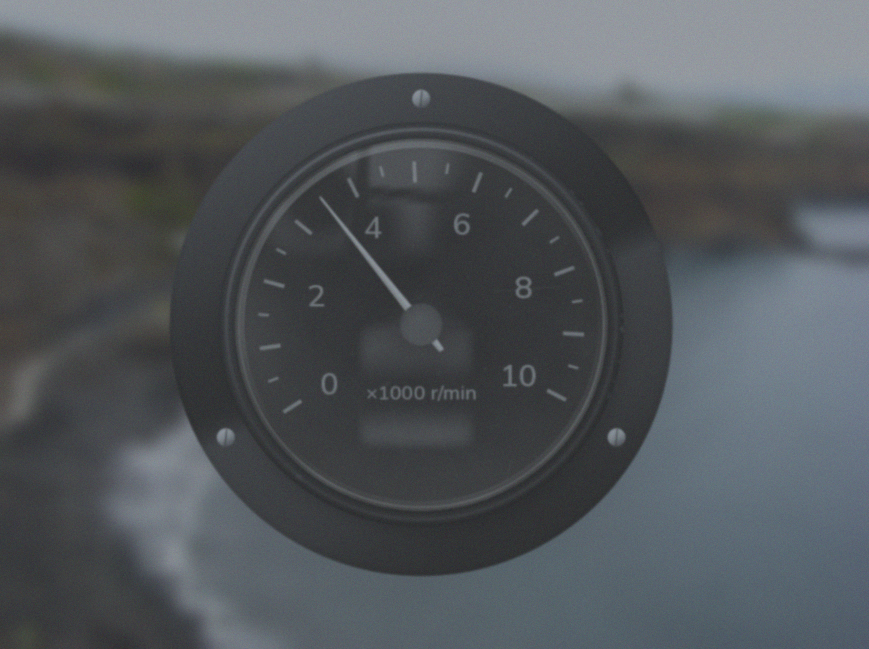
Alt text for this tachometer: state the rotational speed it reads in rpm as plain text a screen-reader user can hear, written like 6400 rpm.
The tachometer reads 3500 rpm
